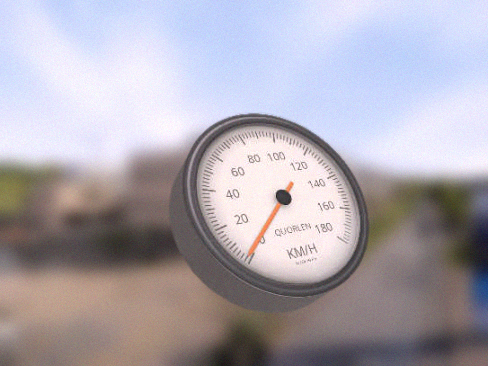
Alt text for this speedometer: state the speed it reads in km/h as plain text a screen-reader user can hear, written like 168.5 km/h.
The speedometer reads 2 km/h
